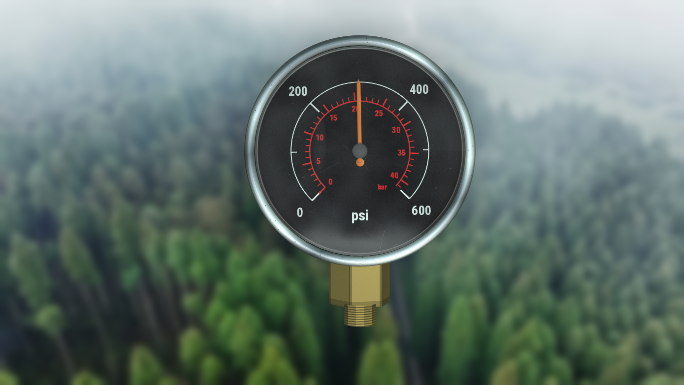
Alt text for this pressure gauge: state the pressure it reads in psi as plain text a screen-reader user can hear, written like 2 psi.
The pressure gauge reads 300 psi
